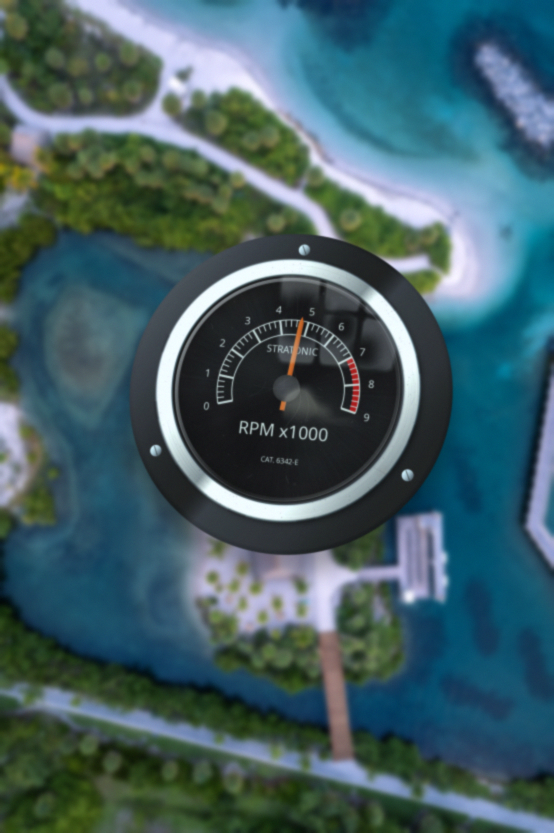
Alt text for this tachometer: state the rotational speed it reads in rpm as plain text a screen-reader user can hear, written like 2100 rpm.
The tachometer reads 4800 rpm
